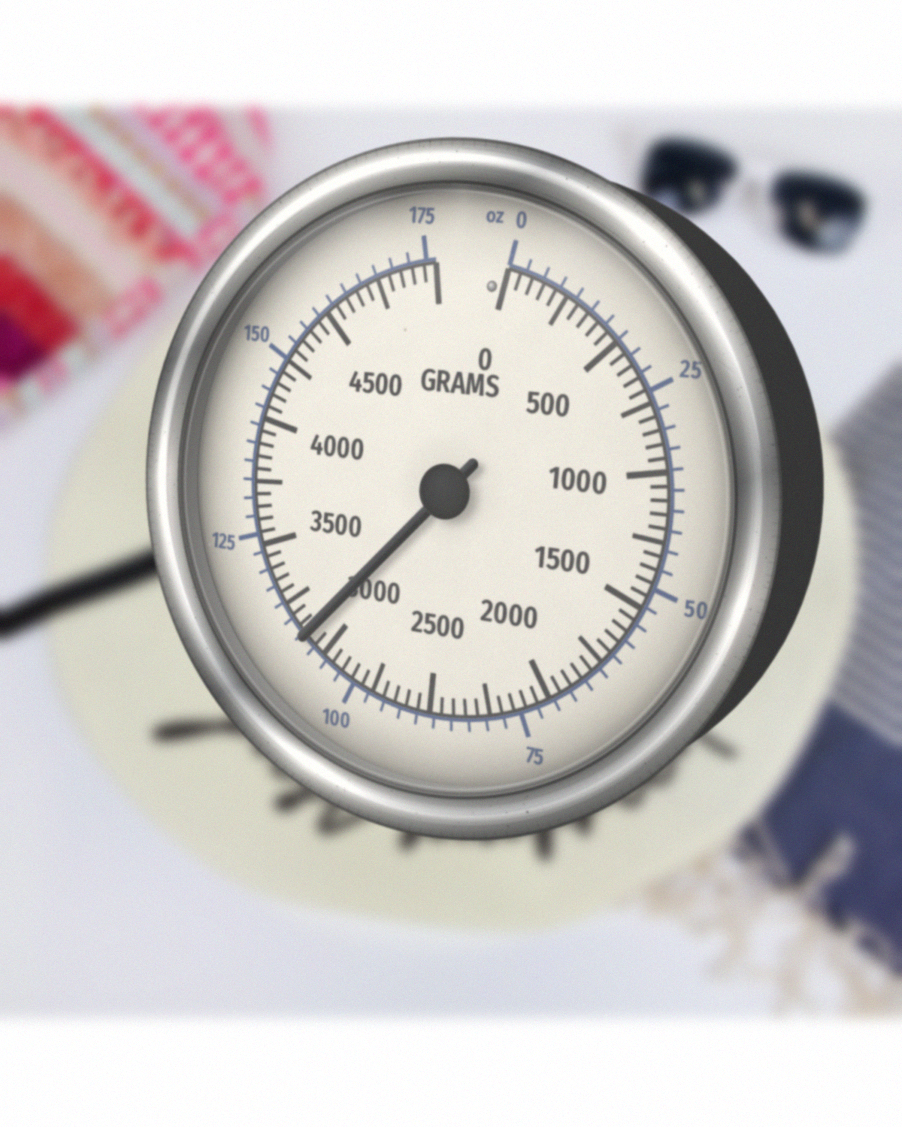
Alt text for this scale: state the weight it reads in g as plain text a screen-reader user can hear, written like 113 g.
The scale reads 3100 g
